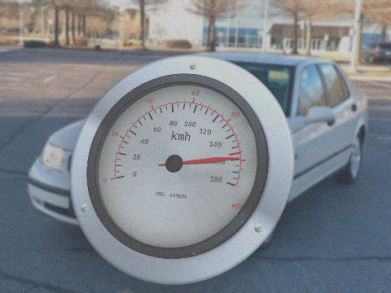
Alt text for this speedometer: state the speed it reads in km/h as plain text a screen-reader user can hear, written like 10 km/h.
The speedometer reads 160 km/h
